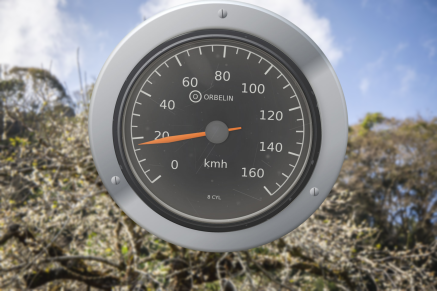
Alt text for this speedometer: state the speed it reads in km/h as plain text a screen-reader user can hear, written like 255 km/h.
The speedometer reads 17.5 km/h
